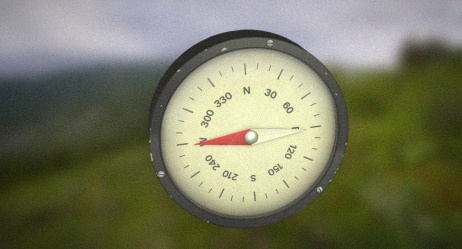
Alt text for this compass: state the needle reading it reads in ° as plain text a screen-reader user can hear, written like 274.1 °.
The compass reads 270 °
